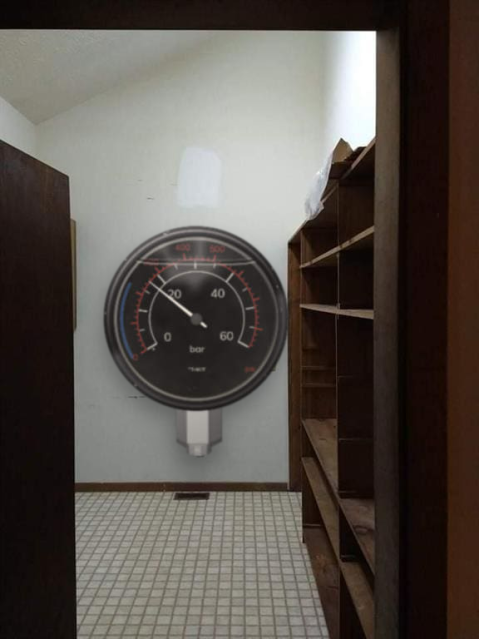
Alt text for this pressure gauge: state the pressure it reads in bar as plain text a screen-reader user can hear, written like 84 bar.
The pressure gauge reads 17.5 bar
